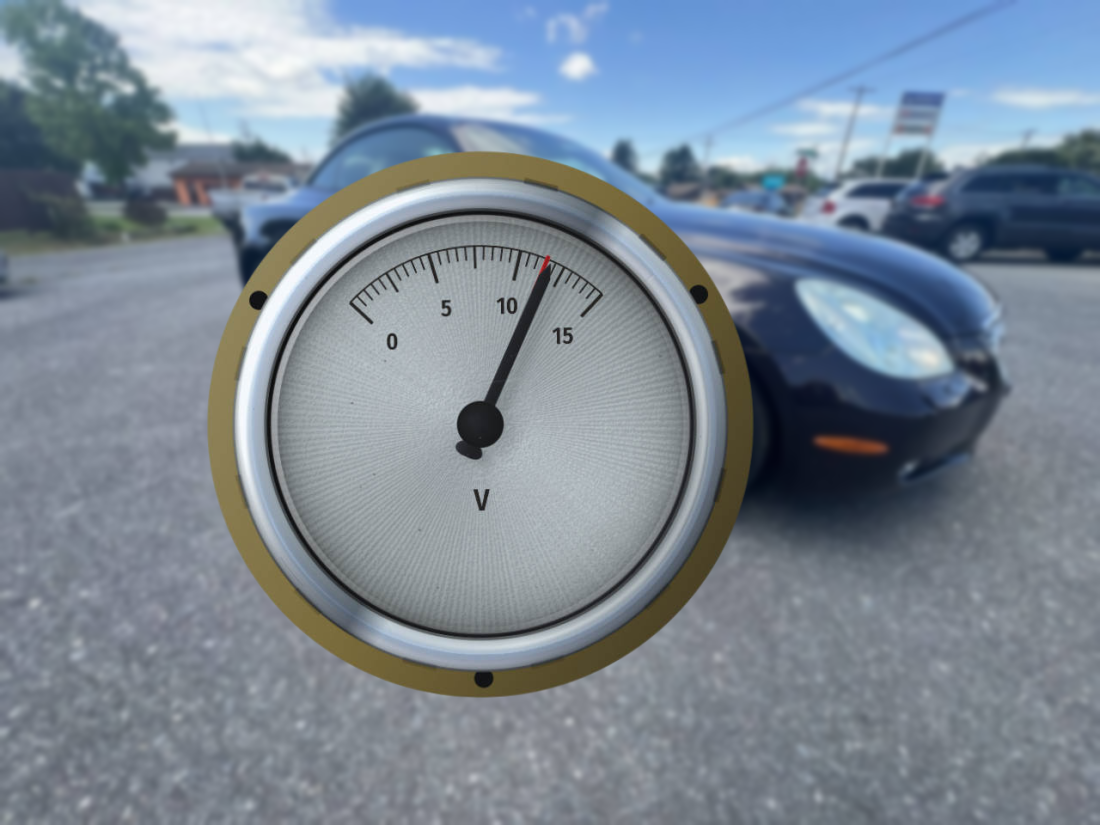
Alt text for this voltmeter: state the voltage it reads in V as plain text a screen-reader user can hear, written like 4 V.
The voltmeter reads 11.75 V
